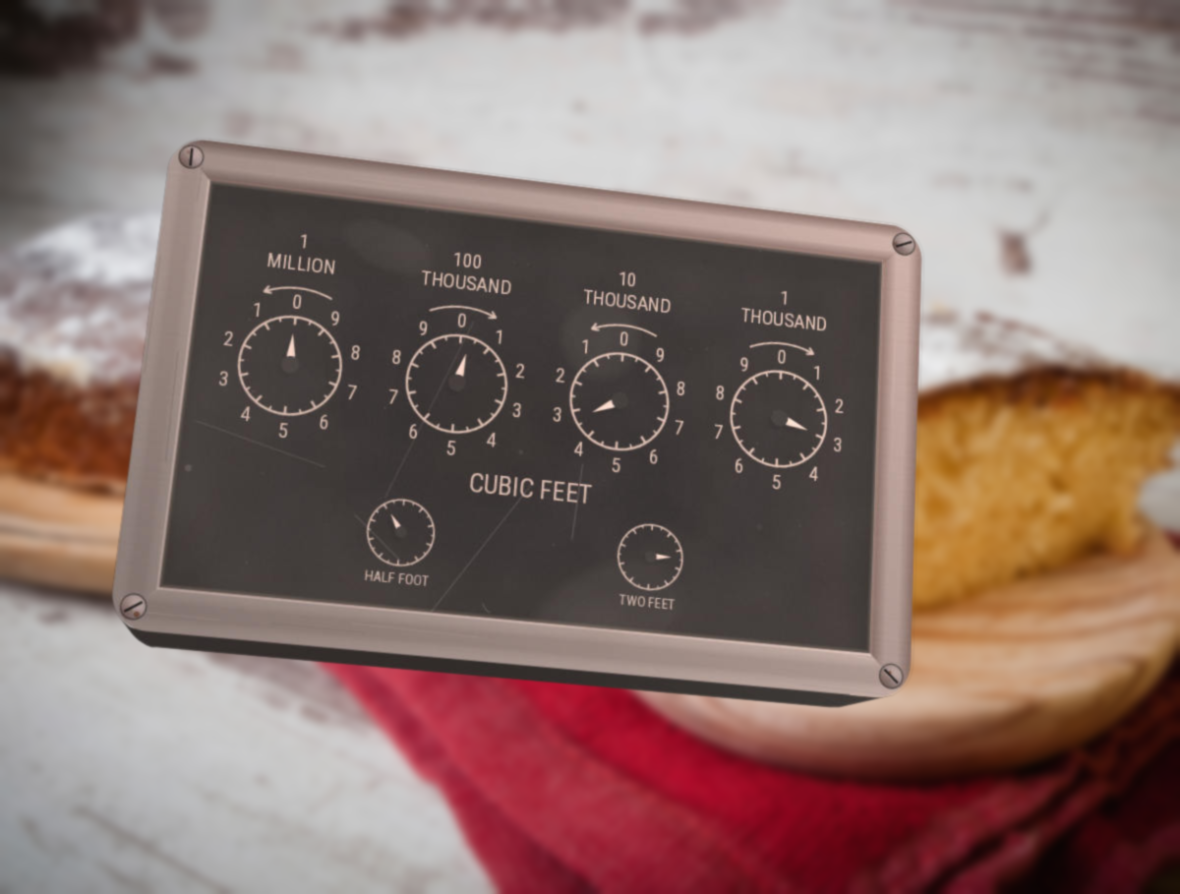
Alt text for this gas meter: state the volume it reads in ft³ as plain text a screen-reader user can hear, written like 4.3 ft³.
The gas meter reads 3300 ft³
